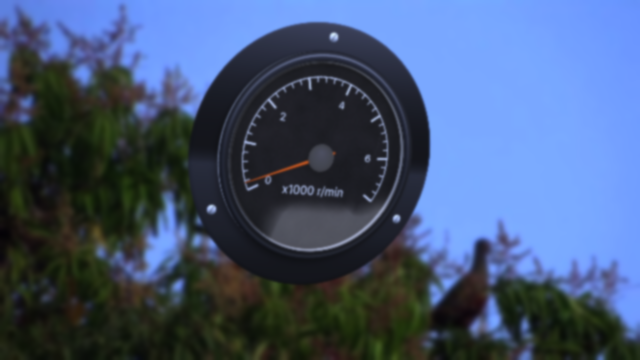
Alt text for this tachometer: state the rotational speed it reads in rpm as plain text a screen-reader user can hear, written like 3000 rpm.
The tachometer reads 200 rpm
